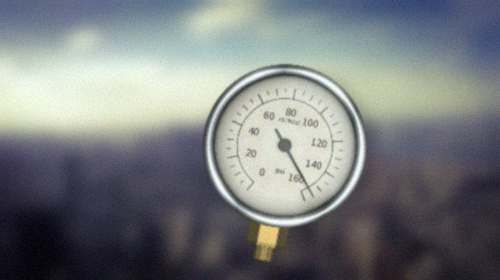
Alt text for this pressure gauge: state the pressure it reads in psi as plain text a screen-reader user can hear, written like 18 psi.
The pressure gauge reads 155 psi
